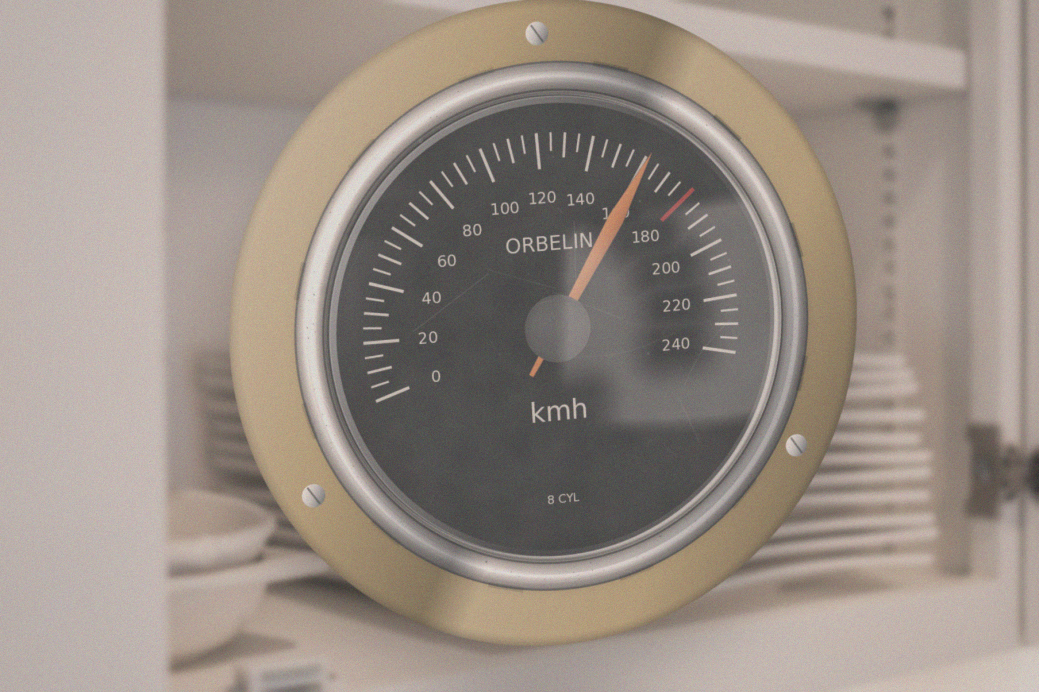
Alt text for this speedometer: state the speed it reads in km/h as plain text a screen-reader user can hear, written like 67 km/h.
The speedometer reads 160 km/h
